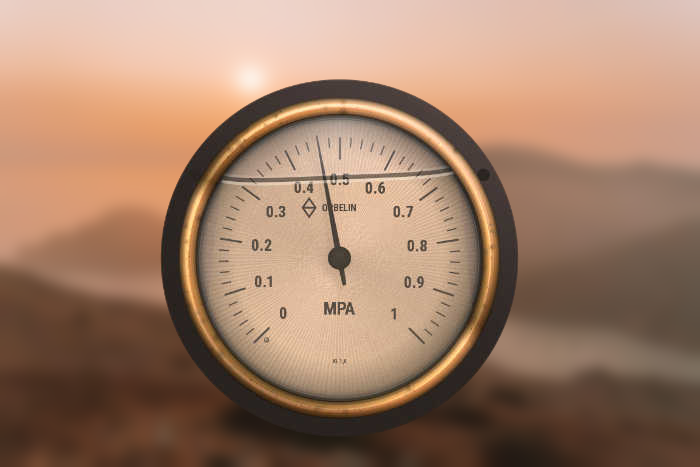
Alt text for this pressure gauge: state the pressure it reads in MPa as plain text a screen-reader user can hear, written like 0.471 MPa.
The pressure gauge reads 0.46 MPa
